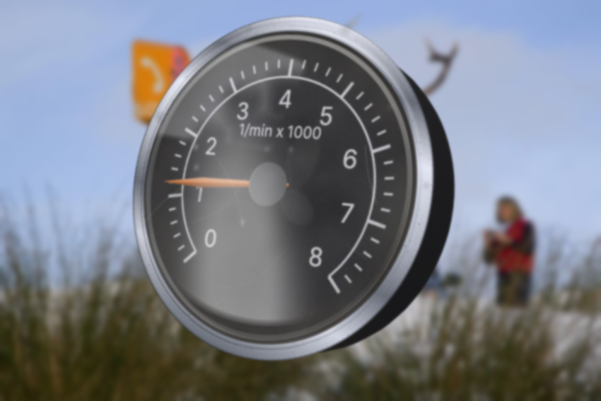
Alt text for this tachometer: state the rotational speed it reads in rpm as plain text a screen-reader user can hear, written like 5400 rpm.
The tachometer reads 1200 rpm
